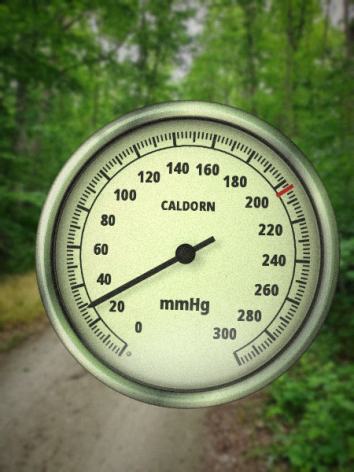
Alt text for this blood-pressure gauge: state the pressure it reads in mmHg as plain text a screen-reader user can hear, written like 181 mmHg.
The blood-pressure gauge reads 28 mmHg
